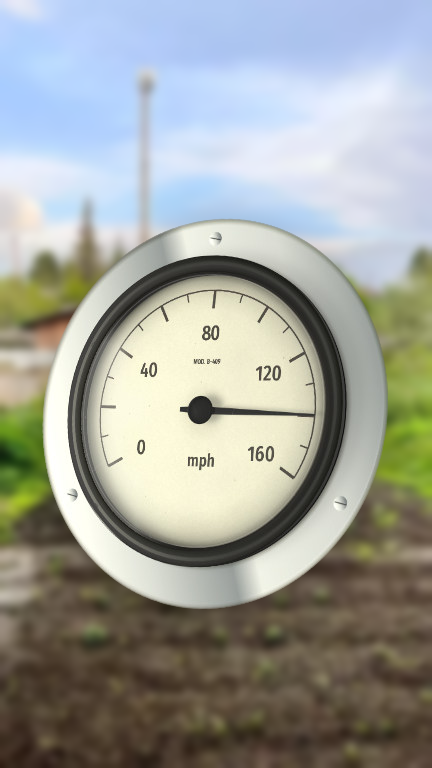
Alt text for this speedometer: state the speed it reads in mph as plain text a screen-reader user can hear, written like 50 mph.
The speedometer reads 140 mph
